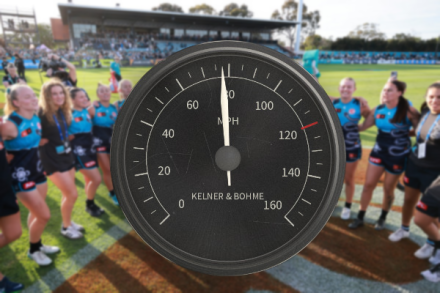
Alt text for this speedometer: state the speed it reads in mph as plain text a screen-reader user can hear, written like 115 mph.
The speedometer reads 77.5 mph
